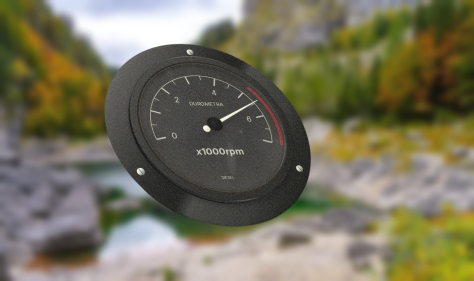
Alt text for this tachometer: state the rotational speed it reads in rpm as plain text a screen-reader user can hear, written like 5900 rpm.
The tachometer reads 5500 rpm
